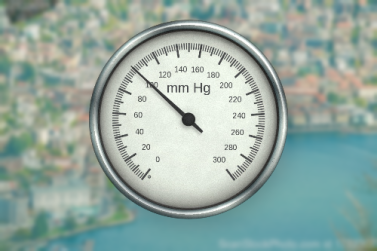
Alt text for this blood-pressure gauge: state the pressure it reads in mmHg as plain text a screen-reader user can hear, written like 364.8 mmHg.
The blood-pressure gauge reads 100 mmHg
